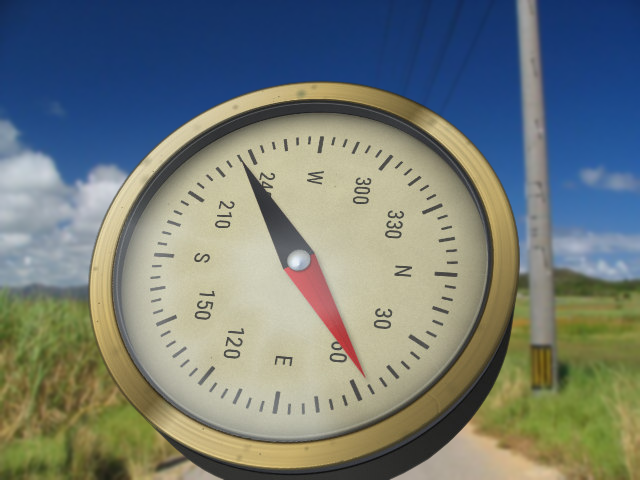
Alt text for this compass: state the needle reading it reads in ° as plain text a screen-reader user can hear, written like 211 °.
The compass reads 55 °
